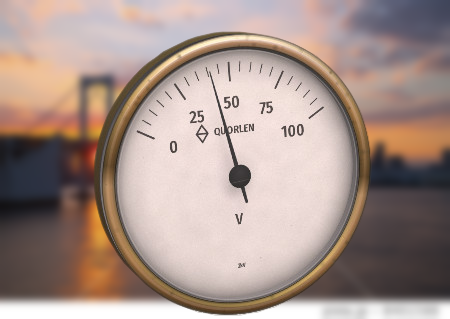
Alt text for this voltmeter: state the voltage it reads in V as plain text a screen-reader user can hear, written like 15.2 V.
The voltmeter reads 40 V
